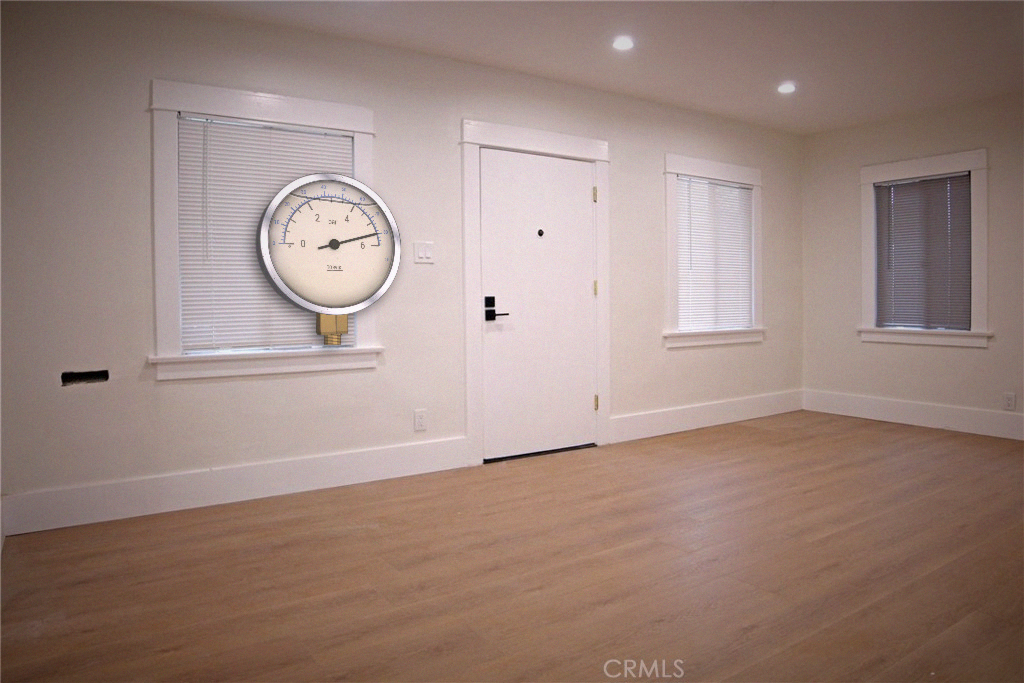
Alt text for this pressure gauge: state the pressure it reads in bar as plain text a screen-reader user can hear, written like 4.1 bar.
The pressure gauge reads 5.5 bar
